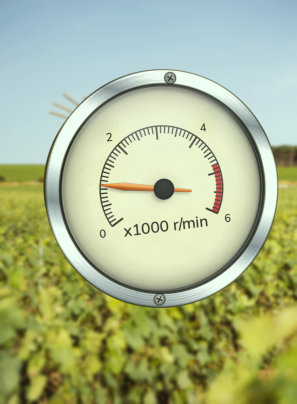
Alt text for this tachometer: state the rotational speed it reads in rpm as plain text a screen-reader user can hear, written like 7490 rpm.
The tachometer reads 1000 rpm
